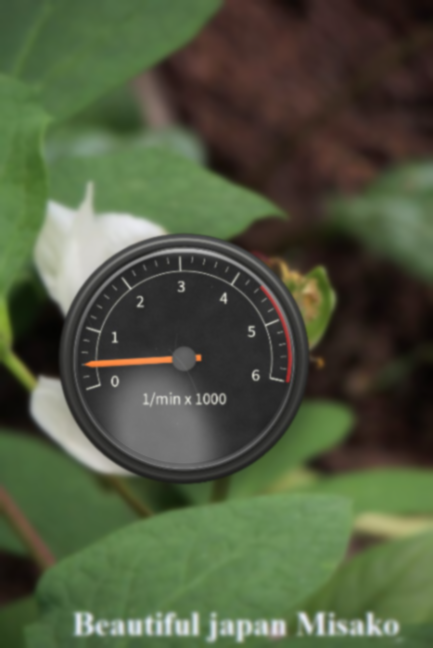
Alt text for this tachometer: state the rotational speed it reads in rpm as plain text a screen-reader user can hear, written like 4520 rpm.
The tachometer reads 400 rpm
